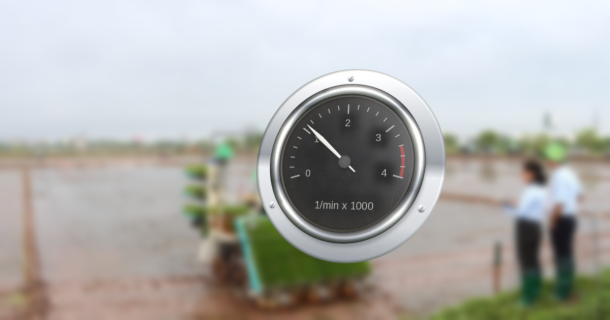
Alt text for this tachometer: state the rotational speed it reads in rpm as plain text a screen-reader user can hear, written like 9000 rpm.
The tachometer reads 1100 rpm
